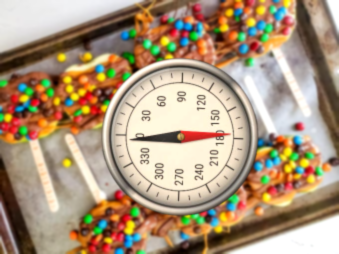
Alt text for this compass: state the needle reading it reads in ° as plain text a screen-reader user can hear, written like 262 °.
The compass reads 175 °
